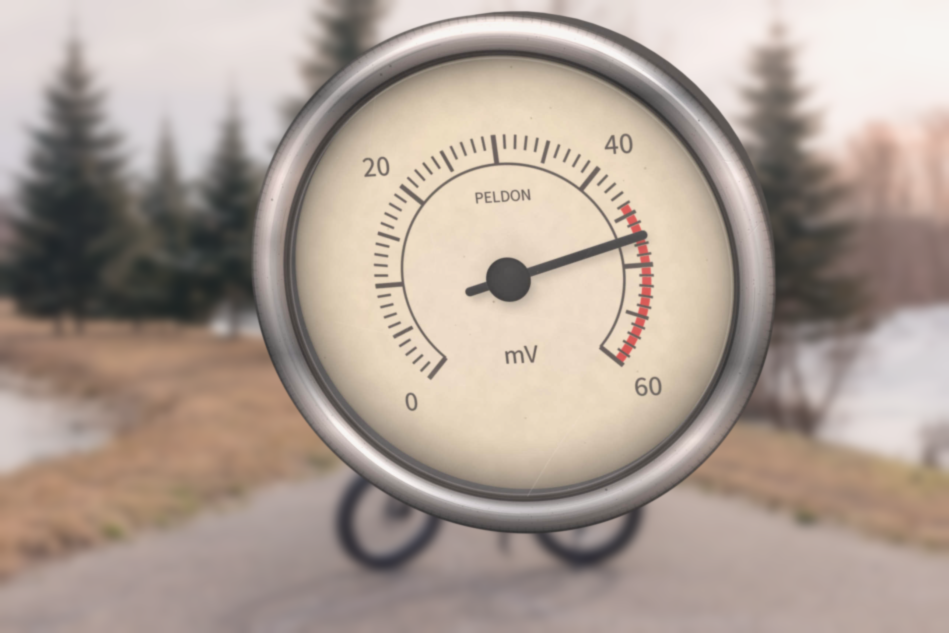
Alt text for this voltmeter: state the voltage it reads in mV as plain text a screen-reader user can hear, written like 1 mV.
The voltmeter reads 47 mV
